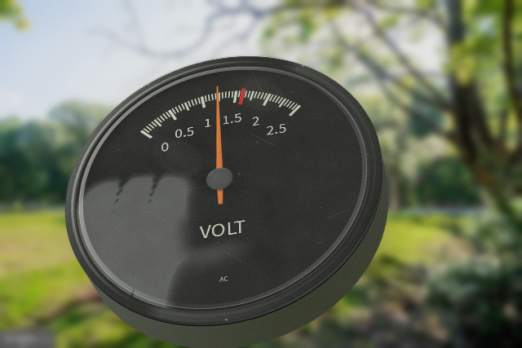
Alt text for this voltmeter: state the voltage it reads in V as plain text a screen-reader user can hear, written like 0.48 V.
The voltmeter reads 1.25 V
